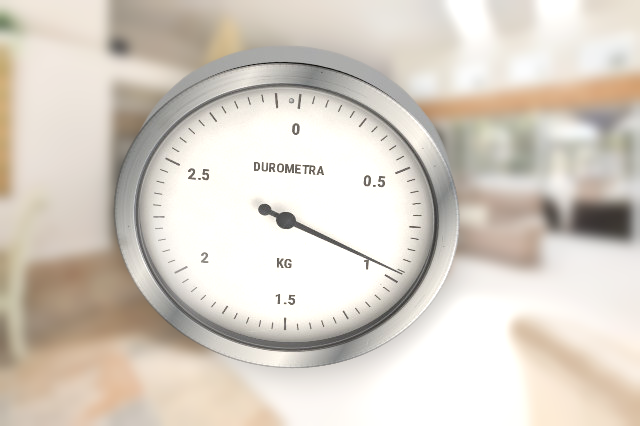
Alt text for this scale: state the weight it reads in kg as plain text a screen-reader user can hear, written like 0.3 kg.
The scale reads 0.95 kg
